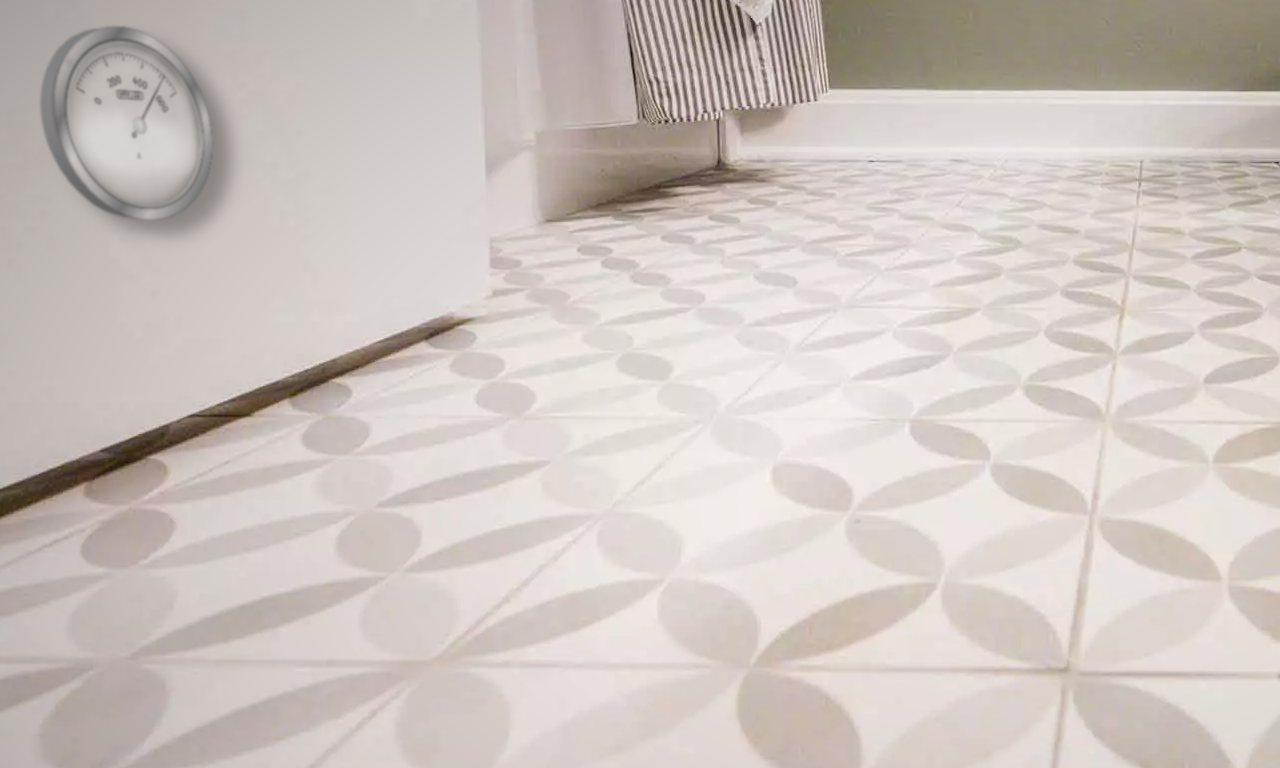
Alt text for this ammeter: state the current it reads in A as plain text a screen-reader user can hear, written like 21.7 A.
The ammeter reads 500 A
